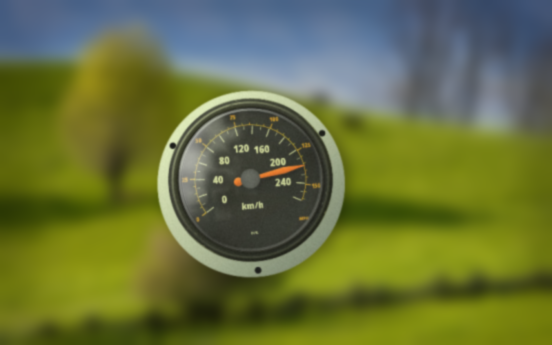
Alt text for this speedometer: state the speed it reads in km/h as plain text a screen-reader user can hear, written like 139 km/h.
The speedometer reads 220 km/h
